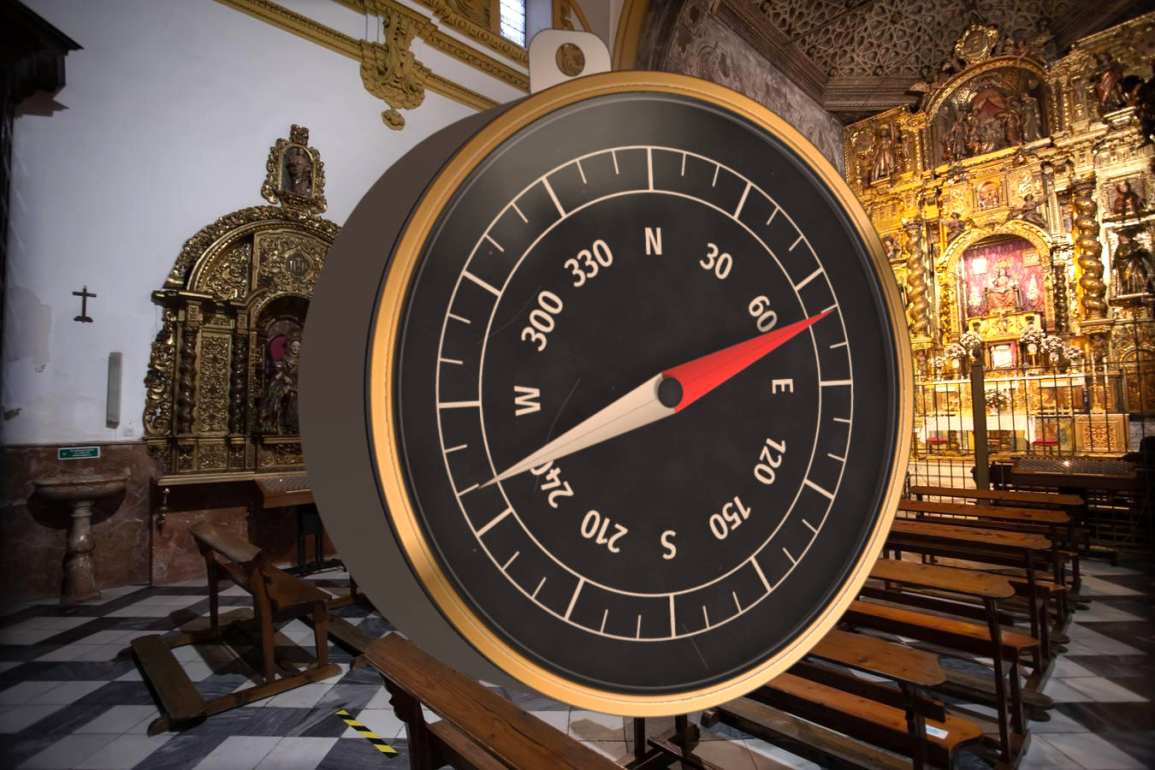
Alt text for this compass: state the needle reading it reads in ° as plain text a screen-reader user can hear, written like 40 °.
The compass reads 70 °
